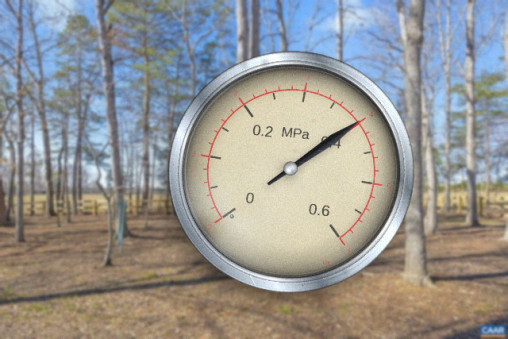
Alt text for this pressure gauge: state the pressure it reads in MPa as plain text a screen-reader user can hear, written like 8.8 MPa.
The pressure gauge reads 0.4 MPa
